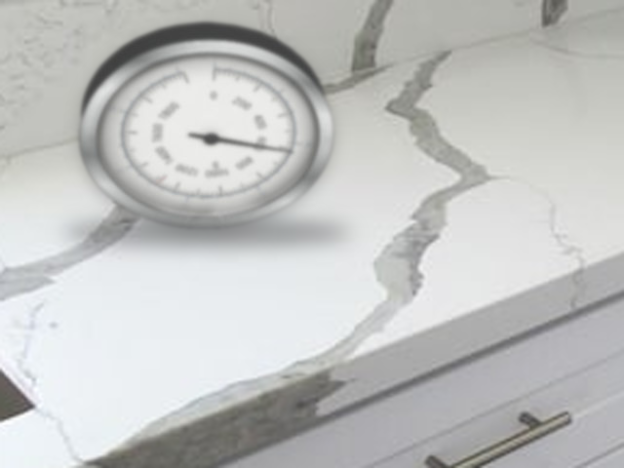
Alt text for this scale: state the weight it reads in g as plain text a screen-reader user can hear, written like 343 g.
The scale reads 600 g
